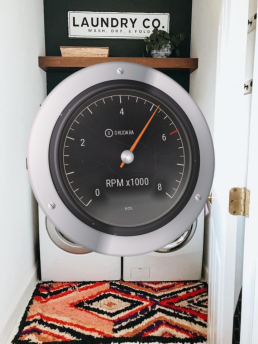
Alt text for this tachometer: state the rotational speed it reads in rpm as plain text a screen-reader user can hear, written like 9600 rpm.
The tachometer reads 5125 rpm
